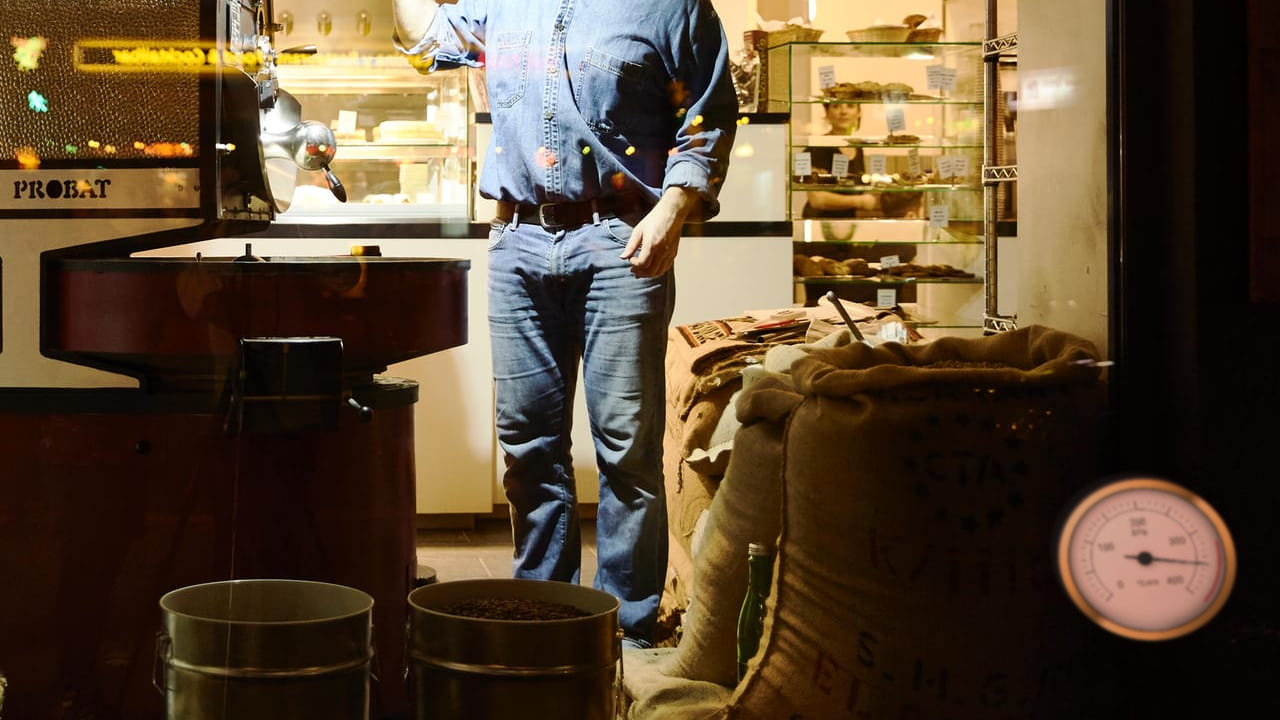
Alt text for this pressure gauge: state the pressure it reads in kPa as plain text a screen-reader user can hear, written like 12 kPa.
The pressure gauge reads 350 kPa
